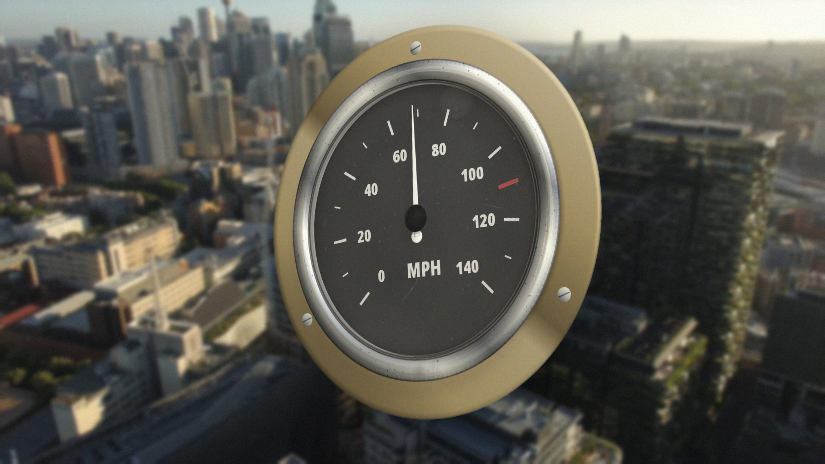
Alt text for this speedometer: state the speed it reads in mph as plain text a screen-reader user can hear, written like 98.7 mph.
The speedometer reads 70 mph
